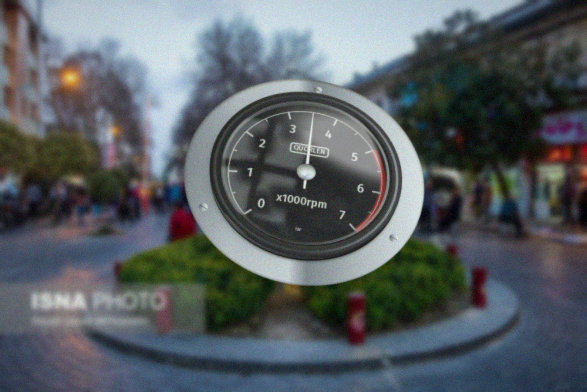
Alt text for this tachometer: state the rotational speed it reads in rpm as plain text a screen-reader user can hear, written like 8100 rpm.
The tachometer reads 3500 rpm
